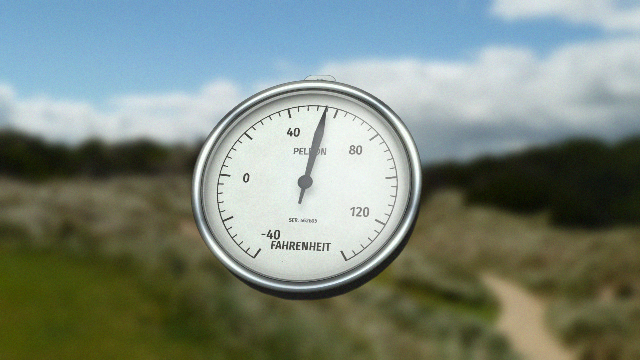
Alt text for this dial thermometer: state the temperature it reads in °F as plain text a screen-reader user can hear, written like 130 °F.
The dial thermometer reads 56 °F
